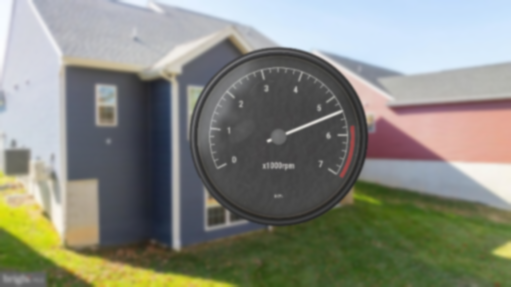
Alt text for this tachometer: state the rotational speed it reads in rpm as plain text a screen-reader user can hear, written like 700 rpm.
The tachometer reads 5400 rpm
